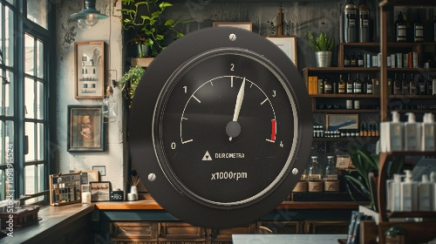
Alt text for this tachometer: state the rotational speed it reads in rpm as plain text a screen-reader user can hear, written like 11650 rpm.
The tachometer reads 2250 rpm
